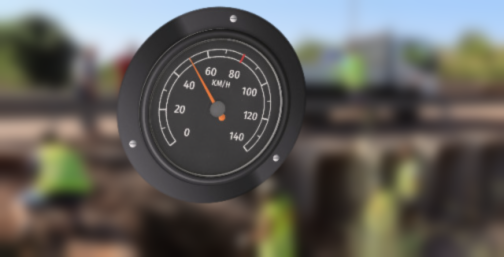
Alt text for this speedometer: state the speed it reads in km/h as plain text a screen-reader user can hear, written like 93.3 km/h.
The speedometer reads 50 km/h
